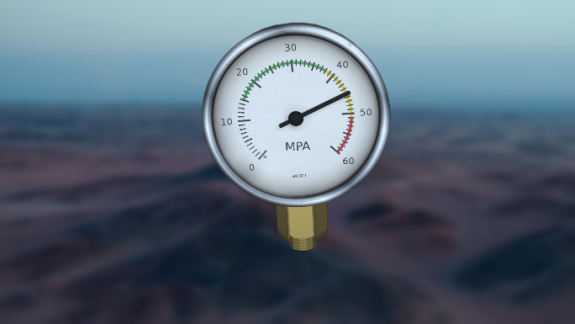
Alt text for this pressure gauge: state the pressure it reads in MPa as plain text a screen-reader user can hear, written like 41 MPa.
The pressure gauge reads 45 MPa
